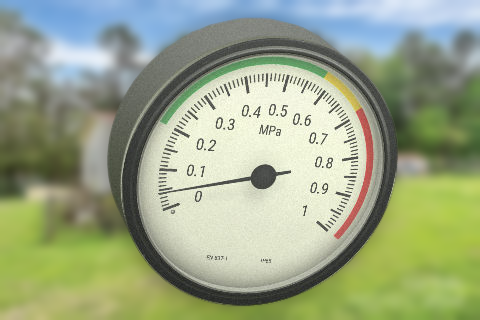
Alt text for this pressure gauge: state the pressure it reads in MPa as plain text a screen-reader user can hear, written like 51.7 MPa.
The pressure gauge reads 0.05 MPa
